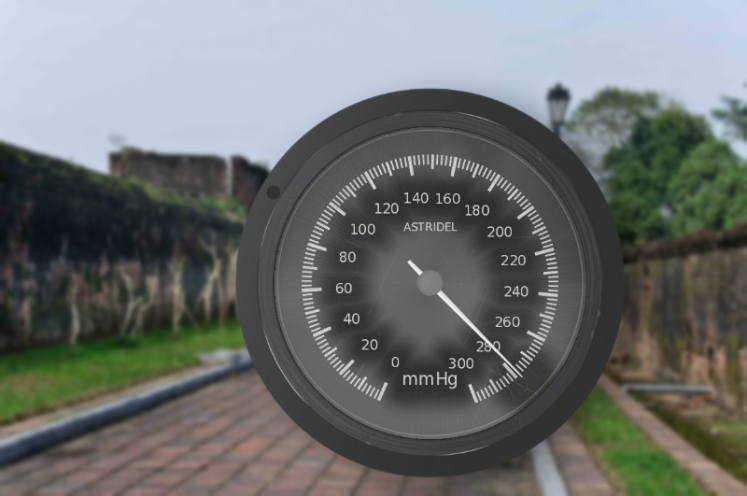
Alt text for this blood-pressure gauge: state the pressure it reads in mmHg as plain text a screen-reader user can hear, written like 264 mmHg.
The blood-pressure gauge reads 278 mmHg
